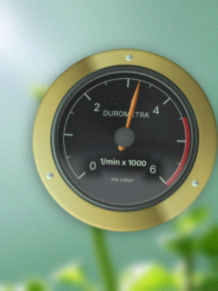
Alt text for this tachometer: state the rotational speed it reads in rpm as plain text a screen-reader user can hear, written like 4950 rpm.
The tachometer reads 3250 rpm
